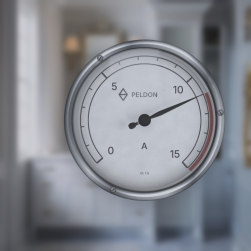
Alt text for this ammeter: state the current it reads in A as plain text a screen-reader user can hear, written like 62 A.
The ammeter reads 11 A
